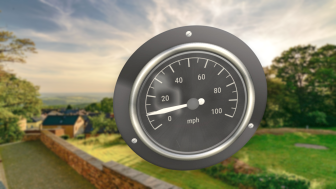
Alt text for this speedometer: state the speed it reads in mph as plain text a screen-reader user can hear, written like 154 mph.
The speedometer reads 10 mph
